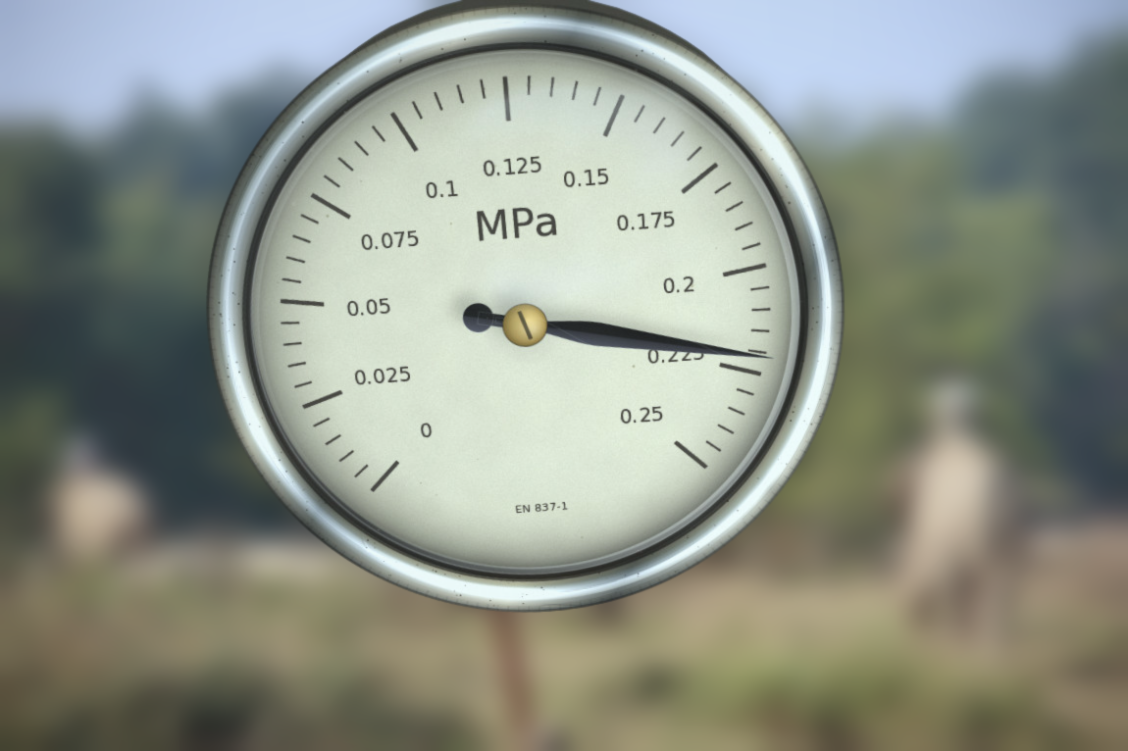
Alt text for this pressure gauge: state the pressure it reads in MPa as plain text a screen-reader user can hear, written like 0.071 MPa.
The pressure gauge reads 0.22 MPa
